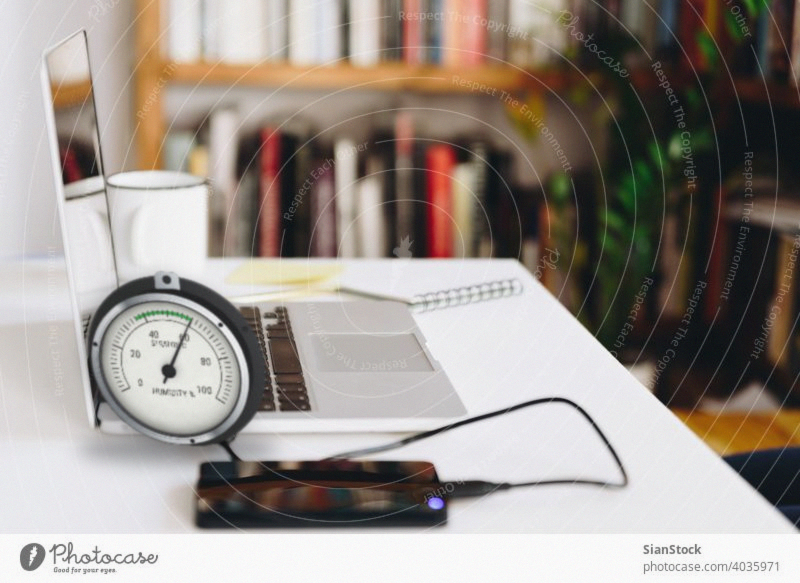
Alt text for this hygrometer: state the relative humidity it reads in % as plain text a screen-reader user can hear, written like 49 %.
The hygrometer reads 60 %
